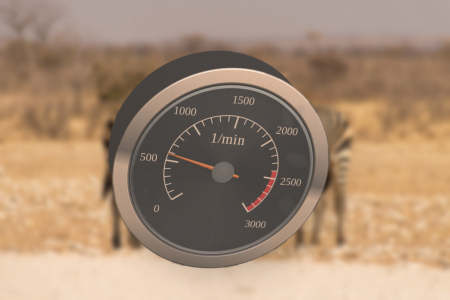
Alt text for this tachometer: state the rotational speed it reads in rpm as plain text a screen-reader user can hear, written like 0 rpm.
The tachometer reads 600 rpm
